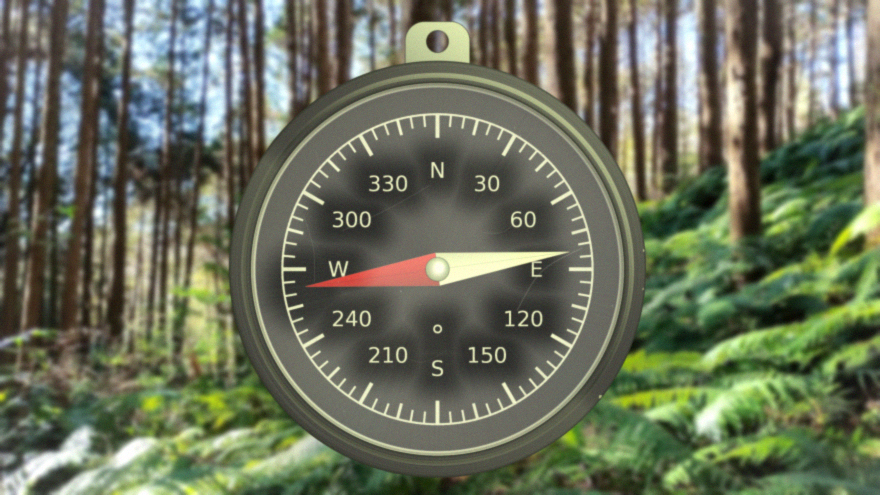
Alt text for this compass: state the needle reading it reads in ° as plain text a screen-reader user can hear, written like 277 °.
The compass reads 262.5 °
